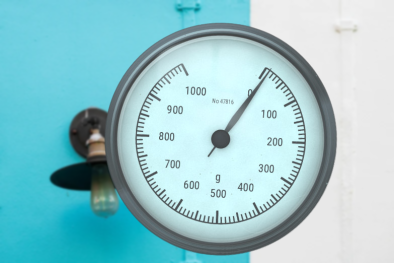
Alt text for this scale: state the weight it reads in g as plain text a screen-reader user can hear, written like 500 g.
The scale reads 10 g
